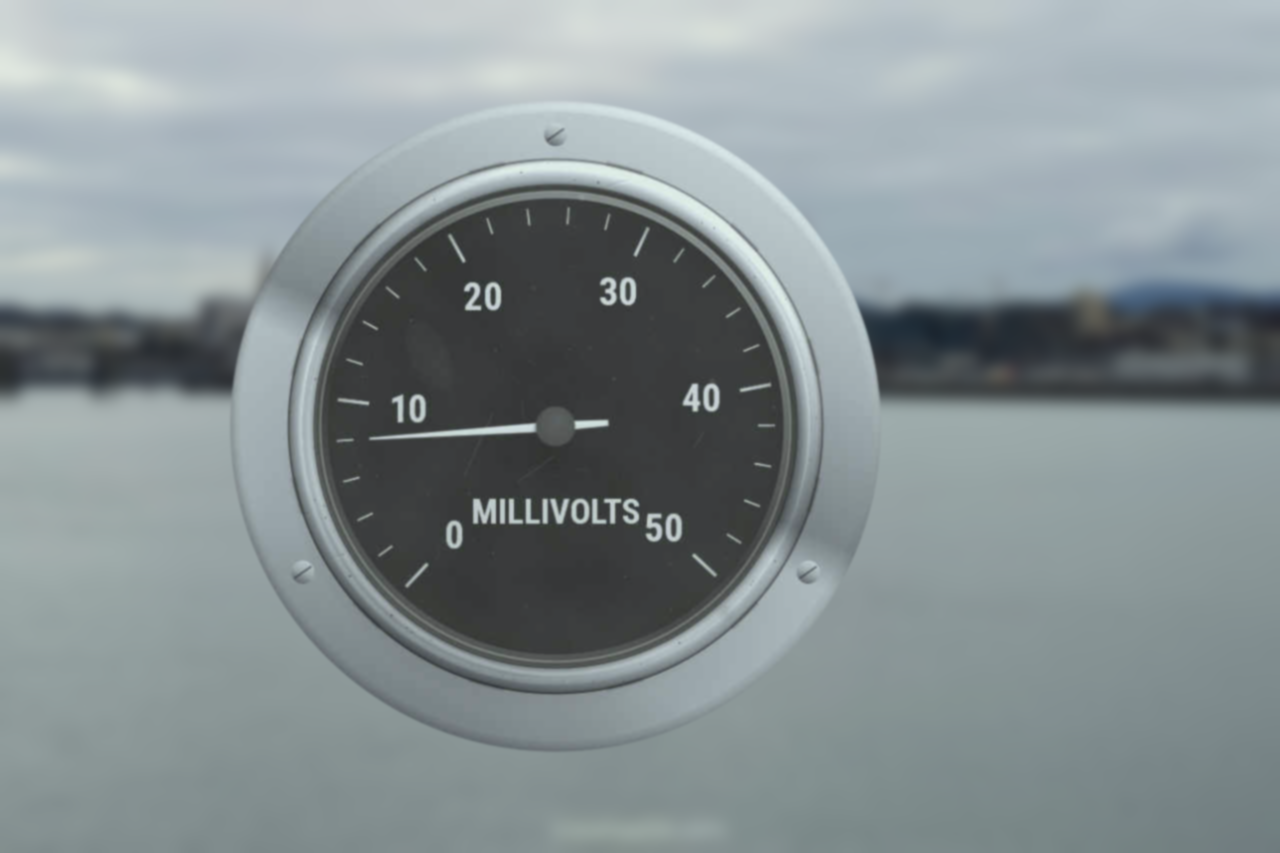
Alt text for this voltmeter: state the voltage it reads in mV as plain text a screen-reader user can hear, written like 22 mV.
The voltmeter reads 8 mV
